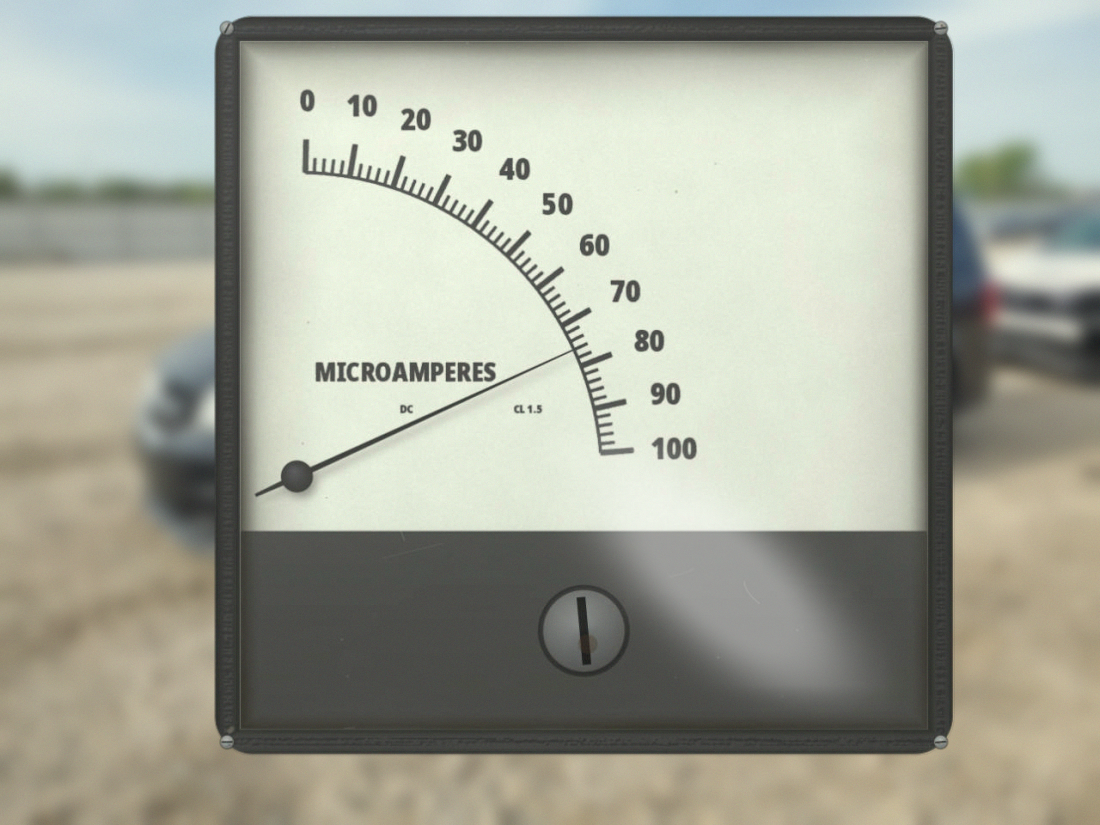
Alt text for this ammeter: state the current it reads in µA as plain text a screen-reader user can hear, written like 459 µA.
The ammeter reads 76 µA
